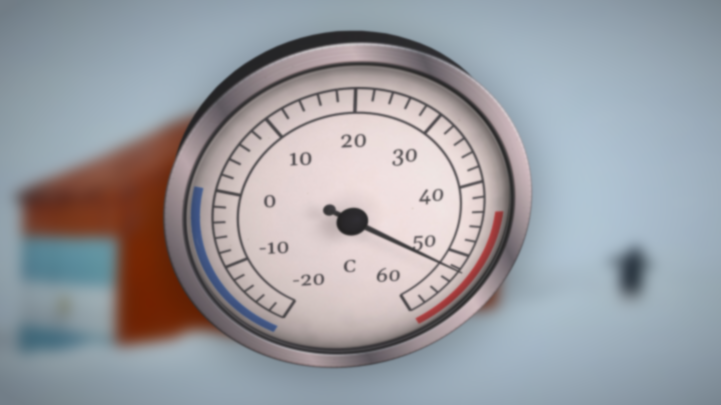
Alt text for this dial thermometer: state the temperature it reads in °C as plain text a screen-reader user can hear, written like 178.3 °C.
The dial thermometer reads 52 °C
